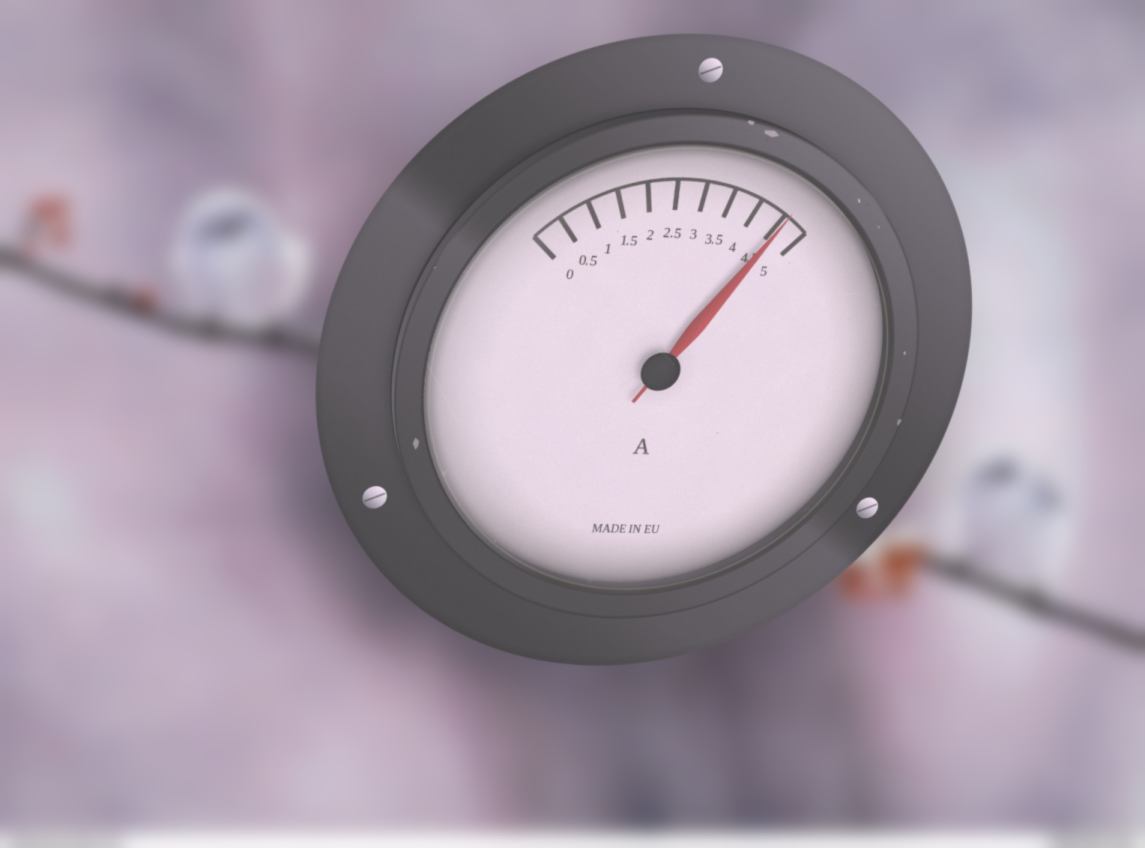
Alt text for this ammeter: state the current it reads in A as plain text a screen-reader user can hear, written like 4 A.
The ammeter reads 4.5 A
